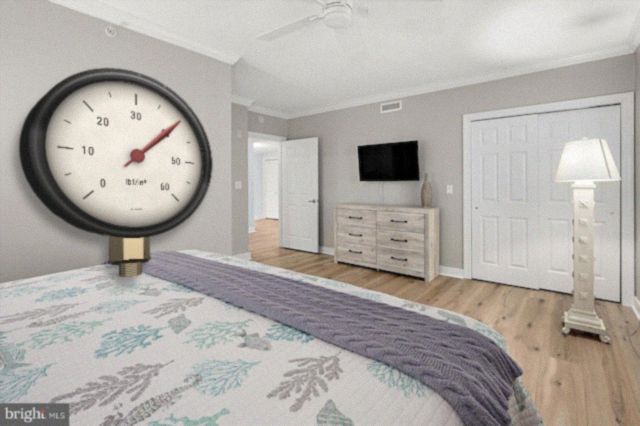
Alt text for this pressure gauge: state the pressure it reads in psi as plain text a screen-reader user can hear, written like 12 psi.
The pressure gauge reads 40 psi
